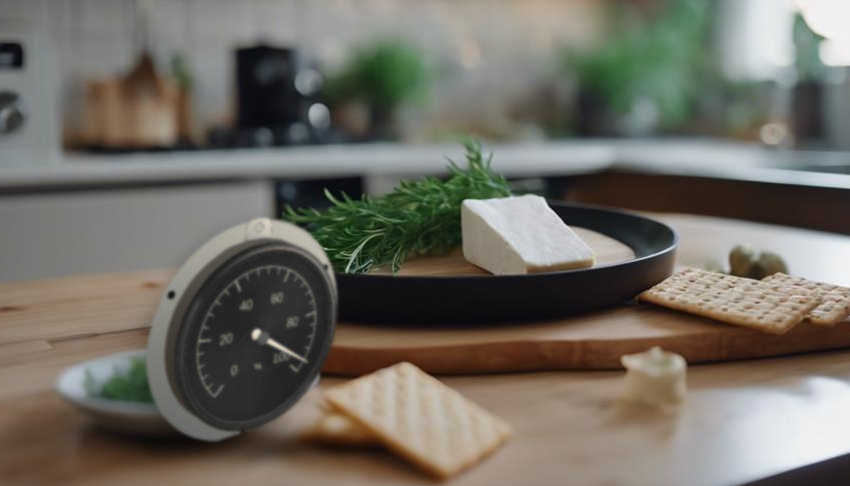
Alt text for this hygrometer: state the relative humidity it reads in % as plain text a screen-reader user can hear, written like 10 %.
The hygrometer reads 96 %
